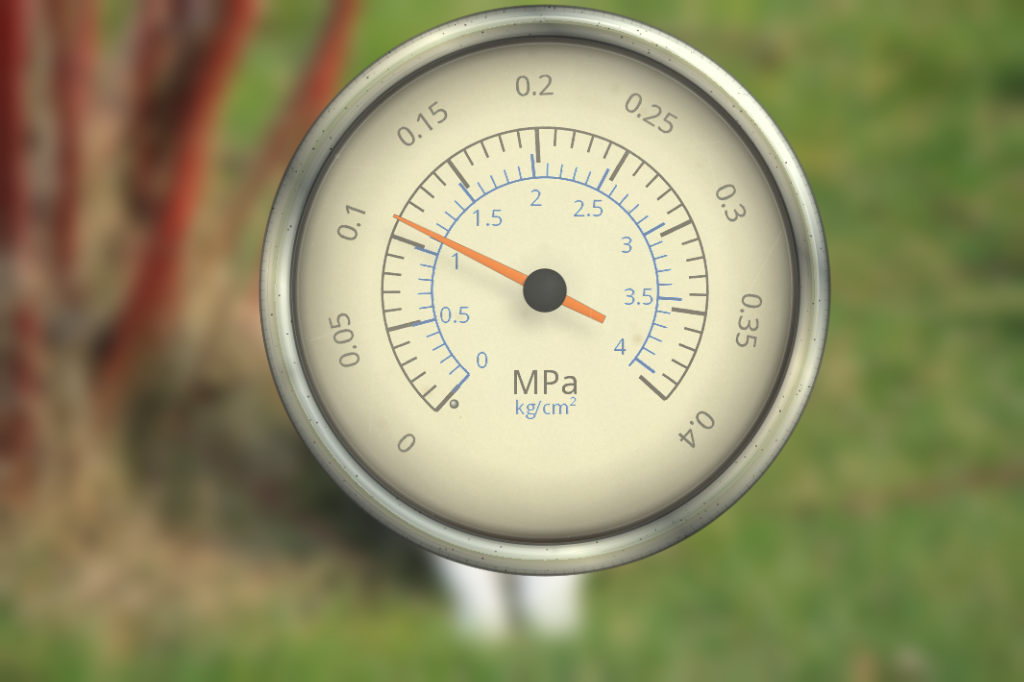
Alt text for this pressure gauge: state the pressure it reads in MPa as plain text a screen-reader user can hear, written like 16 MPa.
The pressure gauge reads 0.11 MPa
